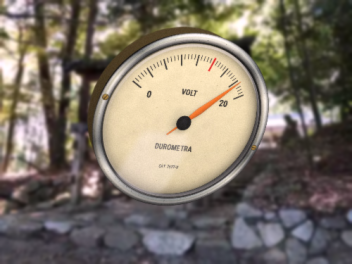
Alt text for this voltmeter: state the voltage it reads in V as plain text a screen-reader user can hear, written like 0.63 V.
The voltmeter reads 17.5 V
